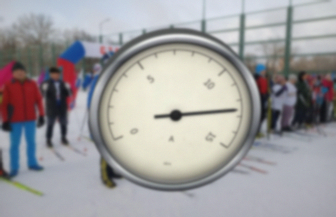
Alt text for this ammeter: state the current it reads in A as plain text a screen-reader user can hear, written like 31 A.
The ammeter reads 12.5 A
